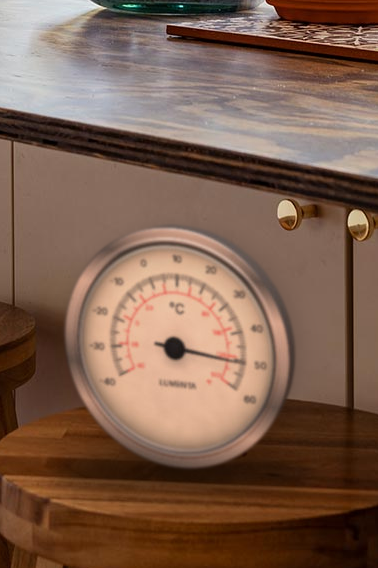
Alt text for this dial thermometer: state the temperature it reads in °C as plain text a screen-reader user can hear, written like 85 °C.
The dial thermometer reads 50 °C
